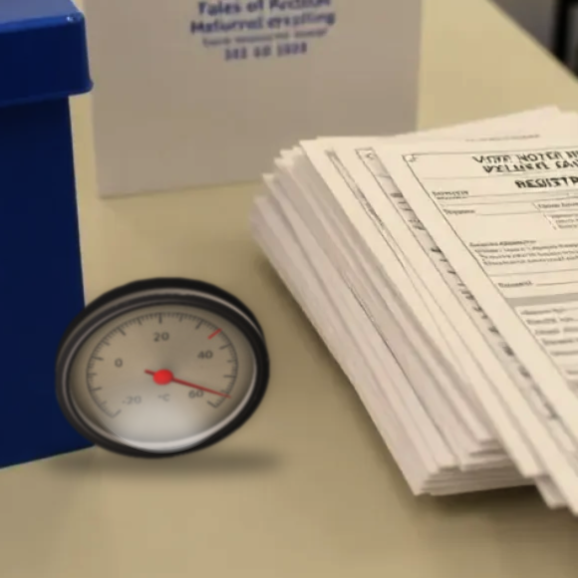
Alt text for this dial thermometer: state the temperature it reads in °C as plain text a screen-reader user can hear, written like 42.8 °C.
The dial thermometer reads 55 °C
